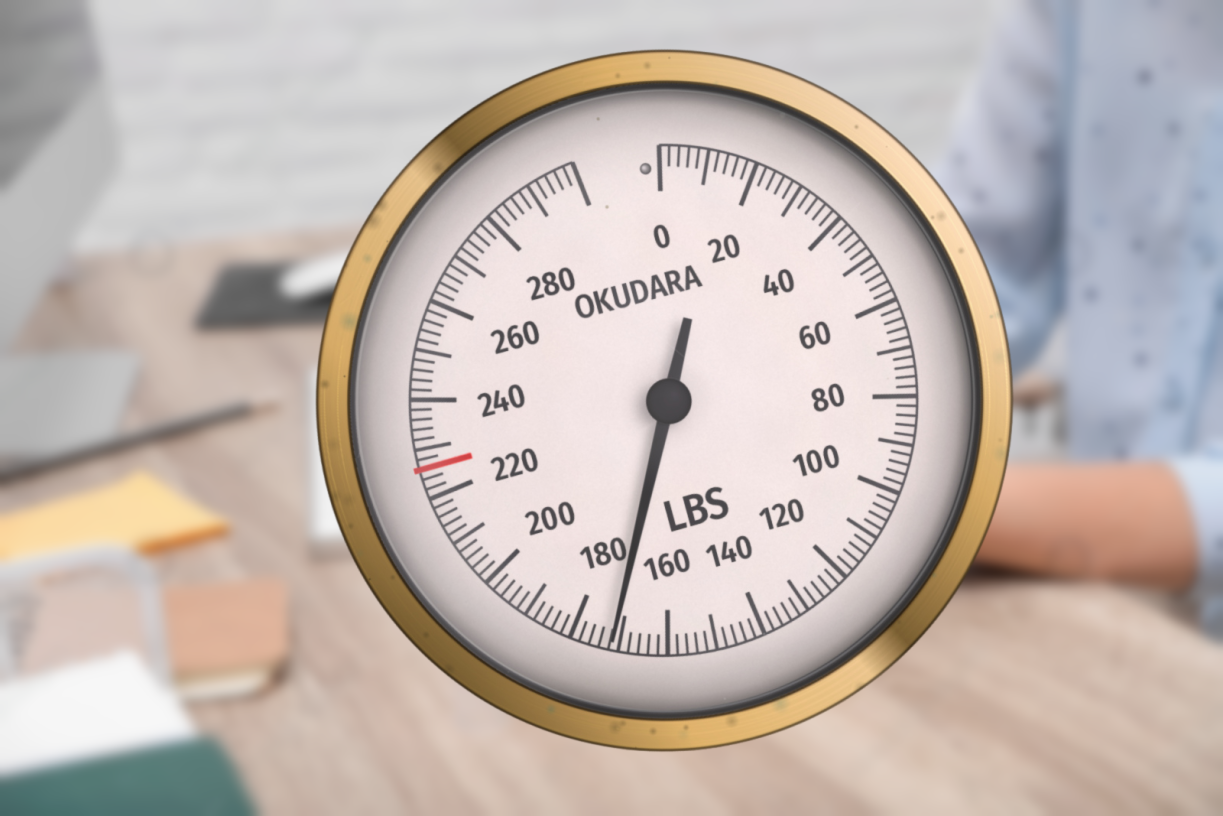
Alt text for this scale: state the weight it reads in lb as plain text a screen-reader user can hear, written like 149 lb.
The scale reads 172 lb
